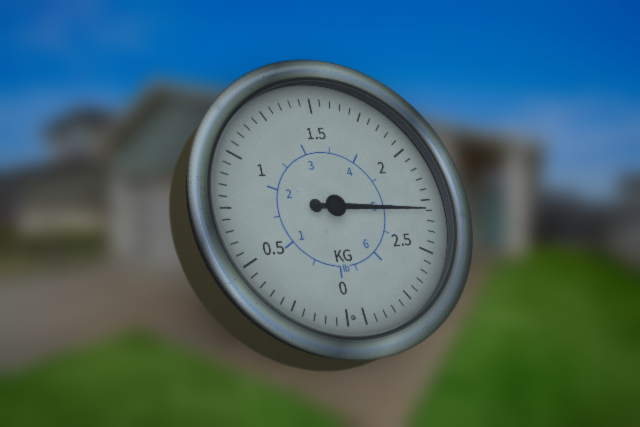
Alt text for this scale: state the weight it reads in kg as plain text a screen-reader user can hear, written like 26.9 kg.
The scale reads 2.3 kg
